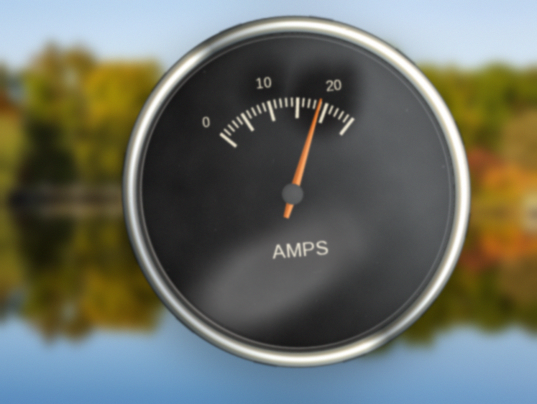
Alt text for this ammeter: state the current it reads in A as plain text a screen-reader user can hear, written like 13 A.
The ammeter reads 19 A
